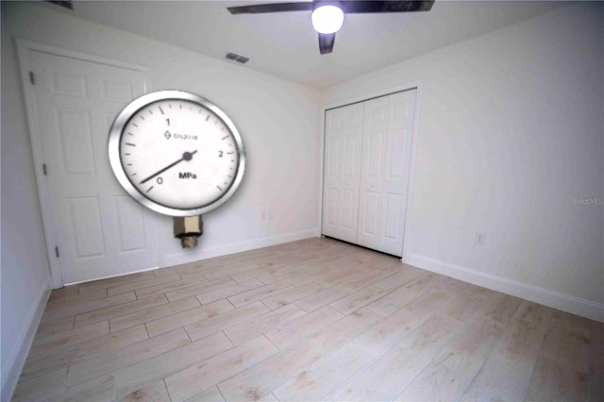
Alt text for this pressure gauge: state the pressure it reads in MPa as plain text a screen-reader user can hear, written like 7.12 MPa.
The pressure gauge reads 0.1 MPa
